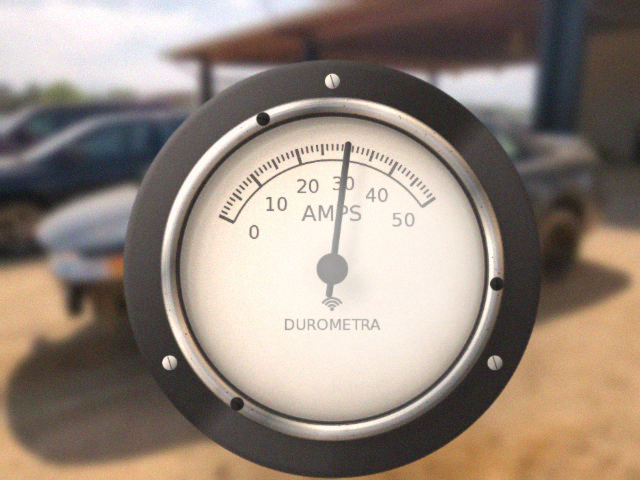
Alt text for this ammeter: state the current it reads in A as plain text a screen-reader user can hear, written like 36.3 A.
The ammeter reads 30 A
